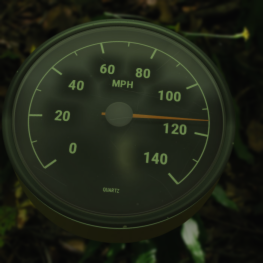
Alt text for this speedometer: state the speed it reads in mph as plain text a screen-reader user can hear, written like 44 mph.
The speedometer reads 115 mph
